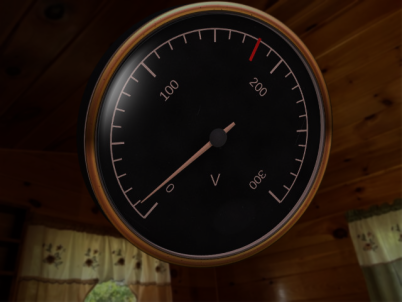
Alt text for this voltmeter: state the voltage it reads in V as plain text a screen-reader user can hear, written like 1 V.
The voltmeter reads 10 V
